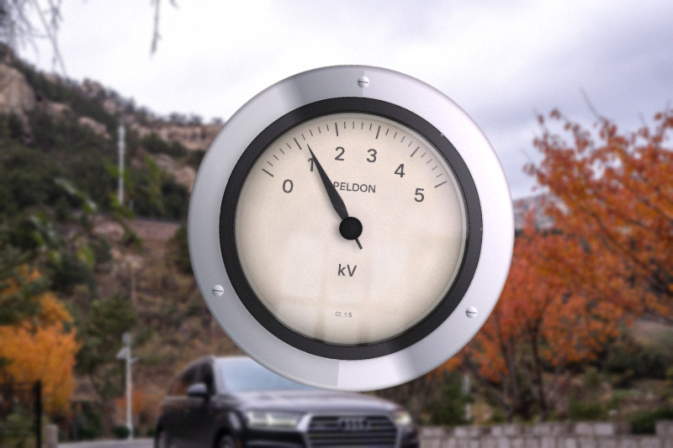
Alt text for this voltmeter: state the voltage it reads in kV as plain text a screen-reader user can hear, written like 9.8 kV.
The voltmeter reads 1.2 kV
